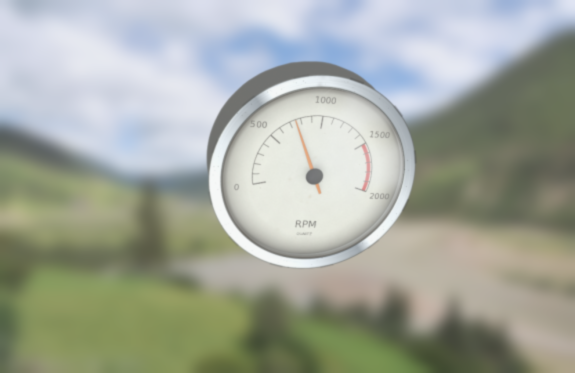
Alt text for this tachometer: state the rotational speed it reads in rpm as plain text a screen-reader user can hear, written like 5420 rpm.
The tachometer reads 750 rpm
